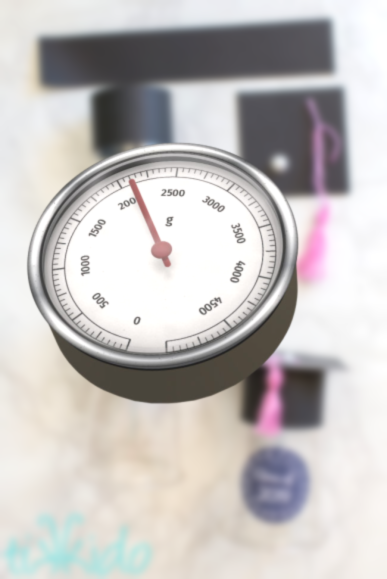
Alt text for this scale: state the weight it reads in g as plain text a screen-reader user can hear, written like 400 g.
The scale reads 2100 g
